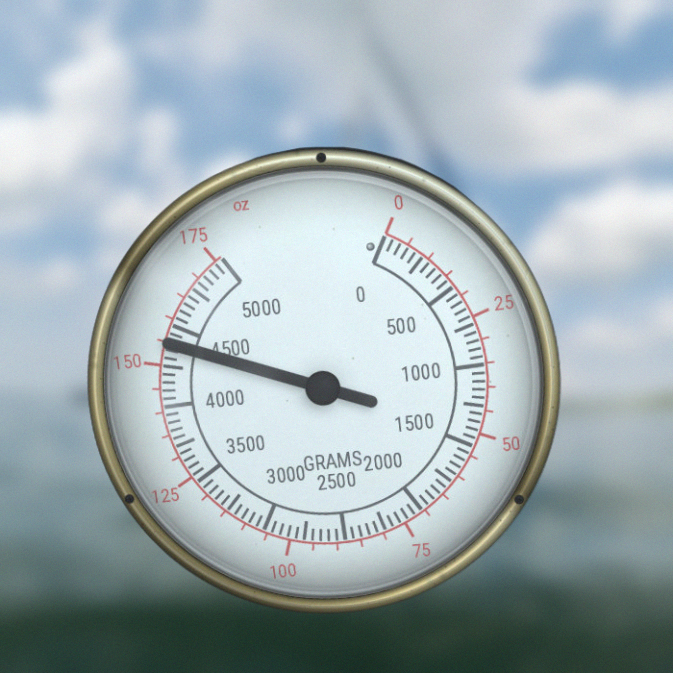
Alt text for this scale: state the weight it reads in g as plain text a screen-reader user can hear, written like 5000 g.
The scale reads 4400 g
